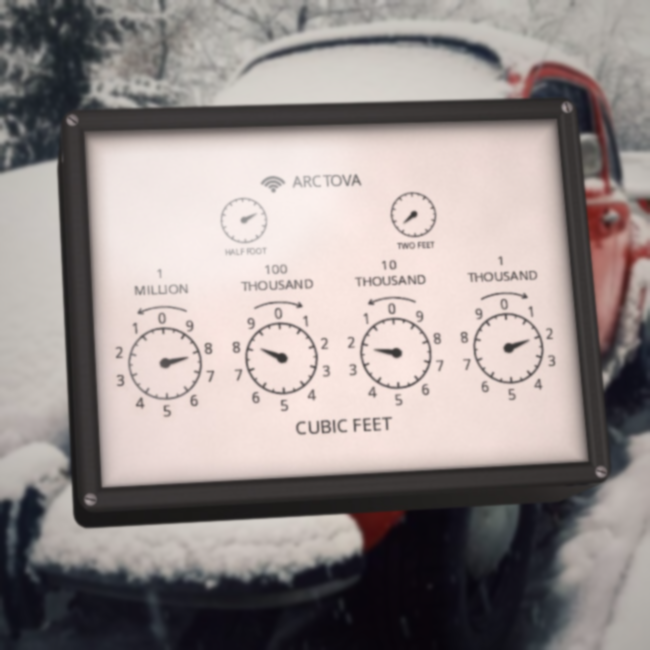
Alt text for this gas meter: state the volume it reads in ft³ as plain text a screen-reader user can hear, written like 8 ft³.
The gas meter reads 782200 ft³
